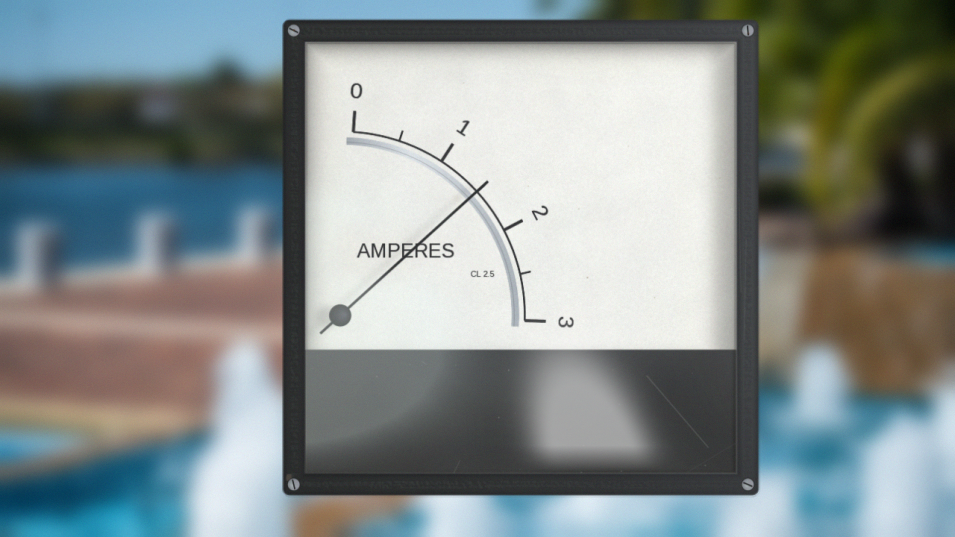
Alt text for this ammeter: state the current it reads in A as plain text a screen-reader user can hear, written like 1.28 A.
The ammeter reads 1.5 A
